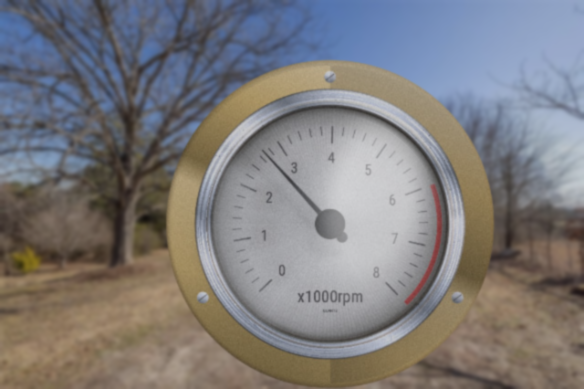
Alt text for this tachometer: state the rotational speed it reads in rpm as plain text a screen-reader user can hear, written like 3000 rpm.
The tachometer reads 2700 rpm
